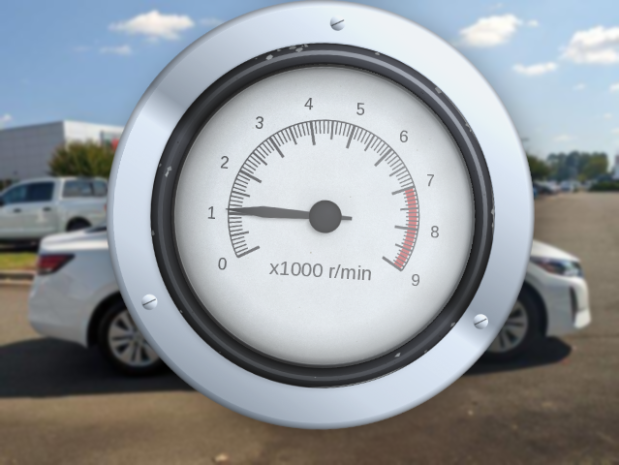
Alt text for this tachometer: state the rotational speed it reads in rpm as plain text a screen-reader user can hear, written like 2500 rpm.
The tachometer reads 1100 rpm
